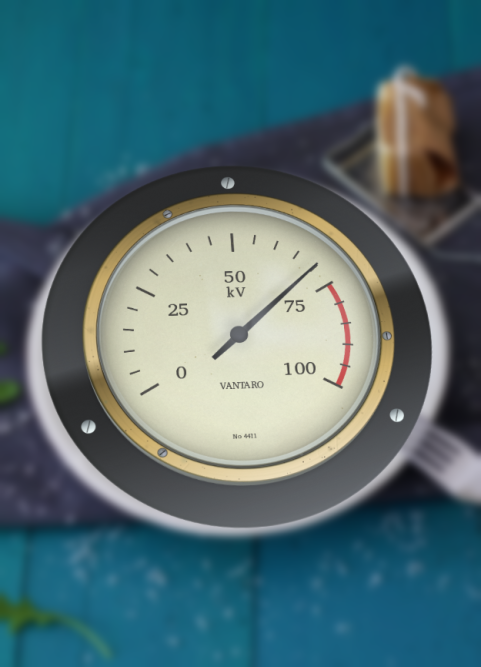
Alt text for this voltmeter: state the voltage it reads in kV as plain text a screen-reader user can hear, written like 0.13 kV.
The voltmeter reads 70 kV
